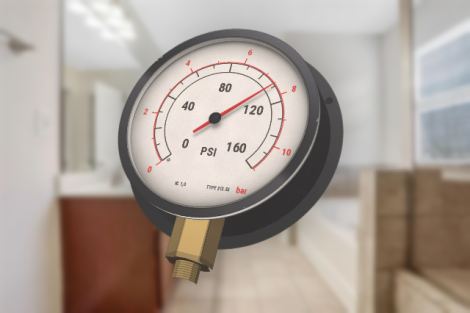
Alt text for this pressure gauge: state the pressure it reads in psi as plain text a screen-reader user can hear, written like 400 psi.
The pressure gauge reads 110 psi
